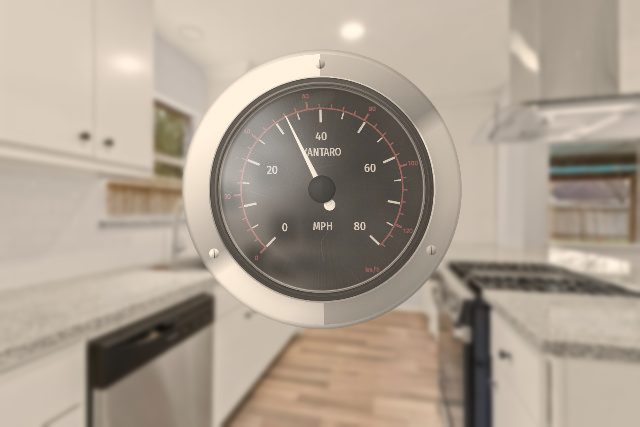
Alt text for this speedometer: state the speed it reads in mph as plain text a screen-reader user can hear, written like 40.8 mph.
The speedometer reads 32.5 mph
